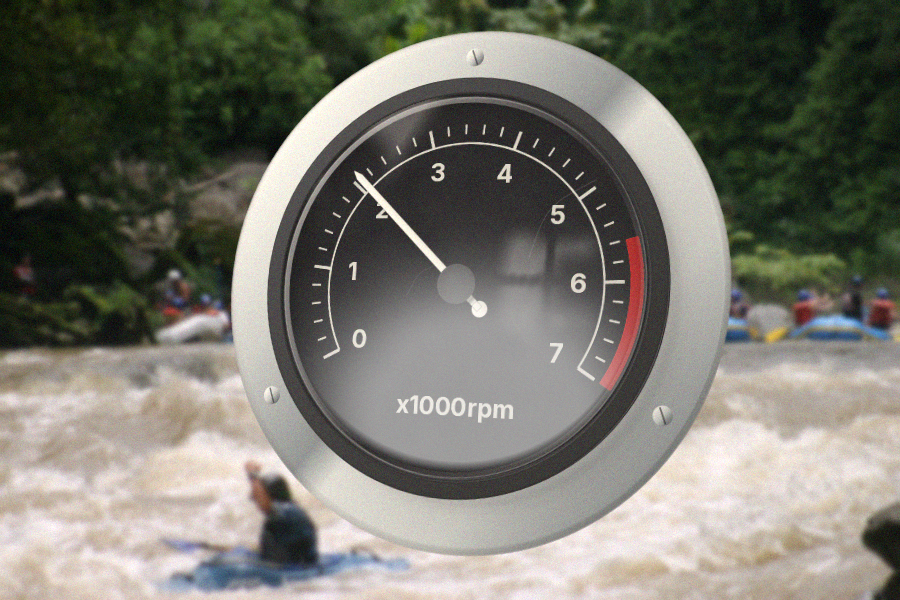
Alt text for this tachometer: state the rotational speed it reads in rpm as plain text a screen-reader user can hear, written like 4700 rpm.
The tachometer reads 2100 rpm
